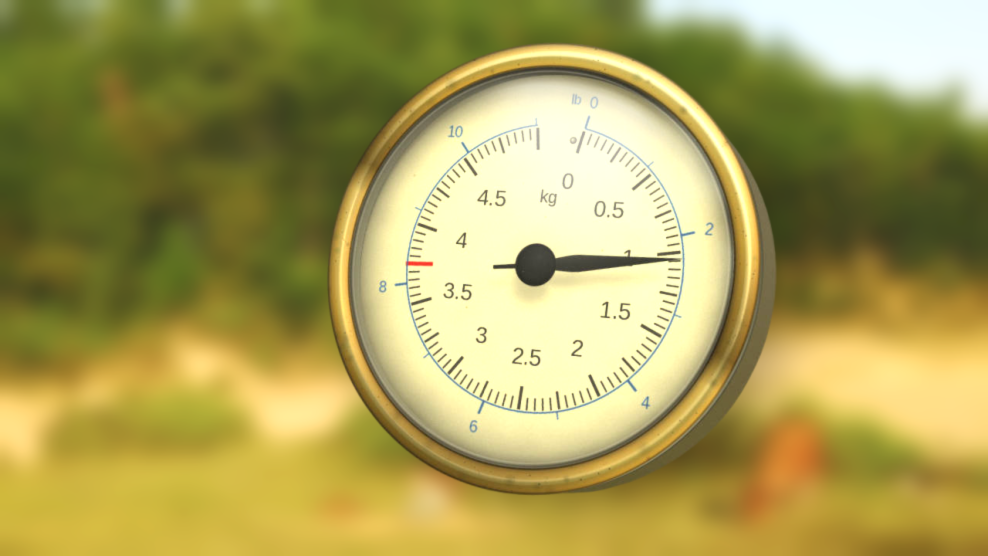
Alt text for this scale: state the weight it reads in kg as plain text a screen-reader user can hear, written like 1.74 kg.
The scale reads 1.05 kg
